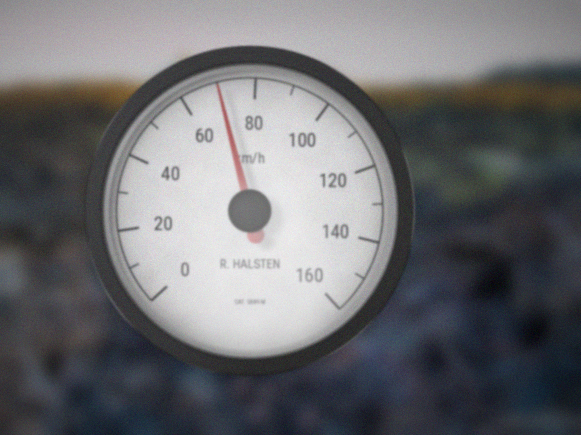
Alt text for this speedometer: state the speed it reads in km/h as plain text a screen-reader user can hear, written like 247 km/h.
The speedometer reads 70 km/h
